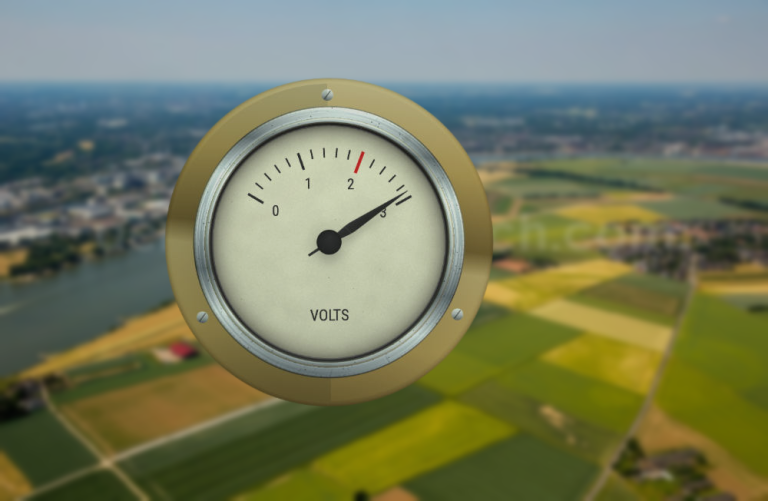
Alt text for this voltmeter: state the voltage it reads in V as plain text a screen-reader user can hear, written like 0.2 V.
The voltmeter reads 2.9 V
